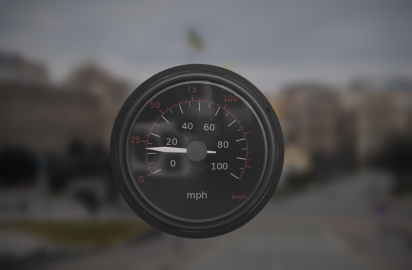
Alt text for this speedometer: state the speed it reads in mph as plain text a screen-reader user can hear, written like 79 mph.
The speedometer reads 12.5 mph
